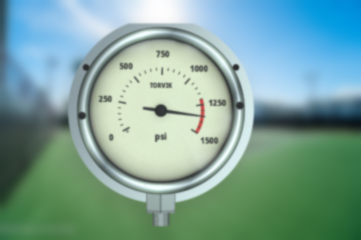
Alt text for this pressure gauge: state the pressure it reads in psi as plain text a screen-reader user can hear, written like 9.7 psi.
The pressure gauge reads 1350 psi
